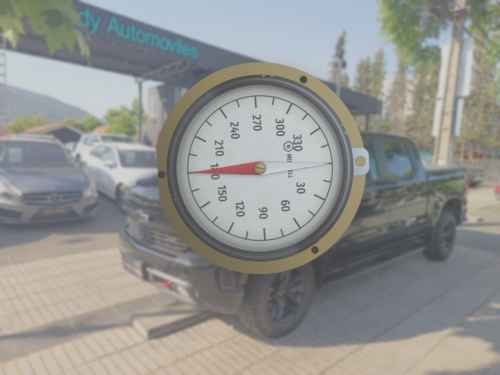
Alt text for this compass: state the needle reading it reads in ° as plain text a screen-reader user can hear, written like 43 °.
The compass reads 180 °
